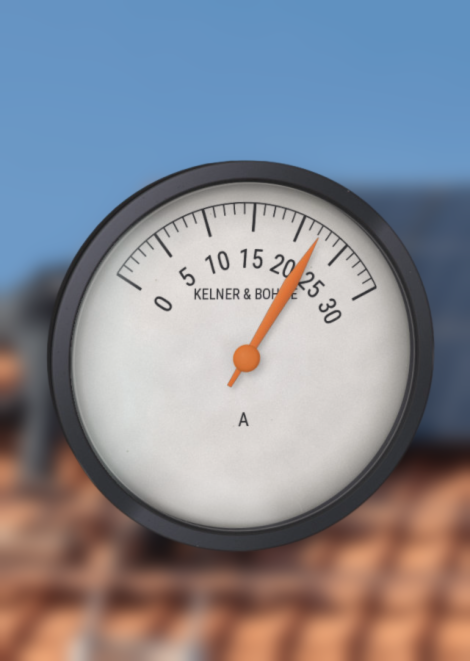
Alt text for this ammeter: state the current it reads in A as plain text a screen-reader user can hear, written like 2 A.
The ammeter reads 22 A
